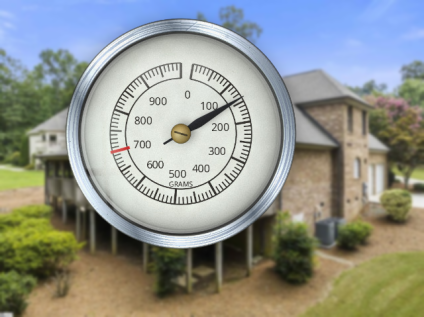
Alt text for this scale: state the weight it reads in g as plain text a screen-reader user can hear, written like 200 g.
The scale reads 140 g
